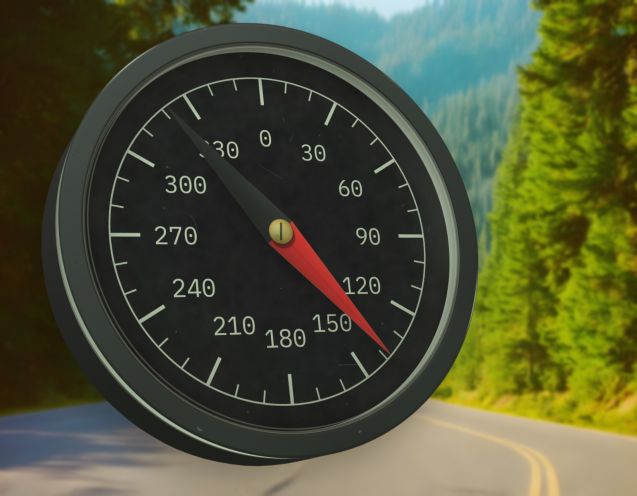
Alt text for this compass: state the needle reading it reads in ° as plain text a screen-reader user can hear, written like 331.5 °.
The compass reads 140 °
